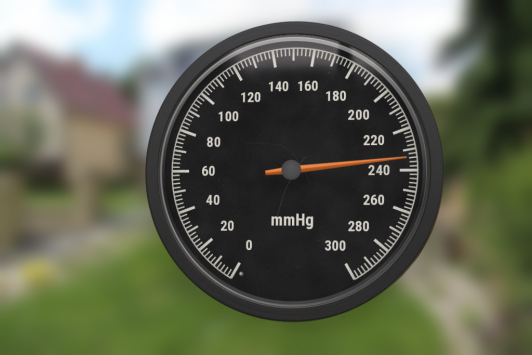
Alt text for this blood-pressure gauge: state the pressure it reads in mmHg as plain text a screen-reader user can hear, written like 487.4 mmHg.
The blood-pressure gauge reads 234 mmHg
